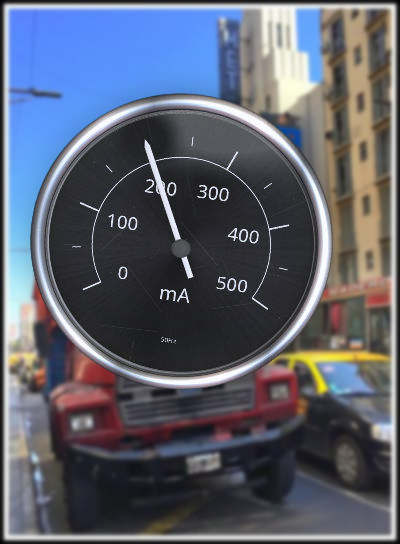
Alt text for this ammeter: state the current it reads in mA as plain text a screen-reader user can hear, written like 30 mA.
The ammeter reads 200 mA
